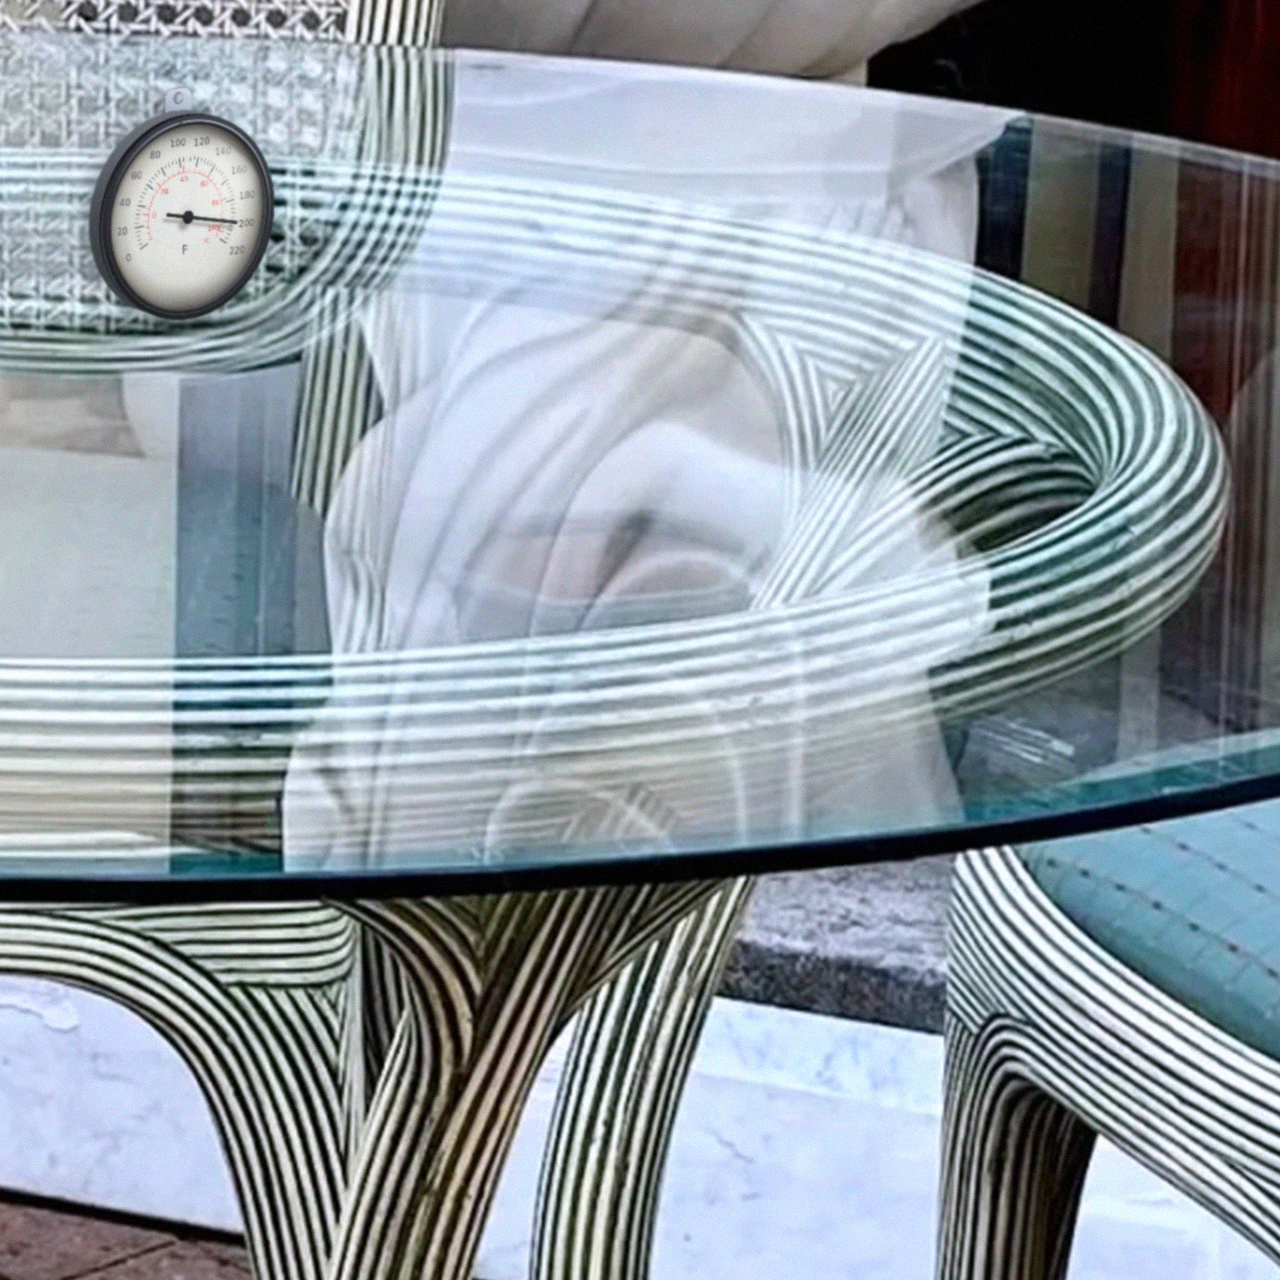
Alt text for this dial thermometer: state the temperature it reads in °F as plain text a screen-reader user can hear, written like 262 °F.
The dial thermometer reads 200 °F
